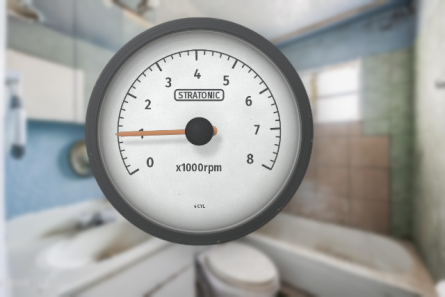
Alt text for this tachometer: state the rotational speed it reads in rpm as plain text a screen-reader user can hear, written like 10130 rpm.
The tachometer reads 1000 rpm
